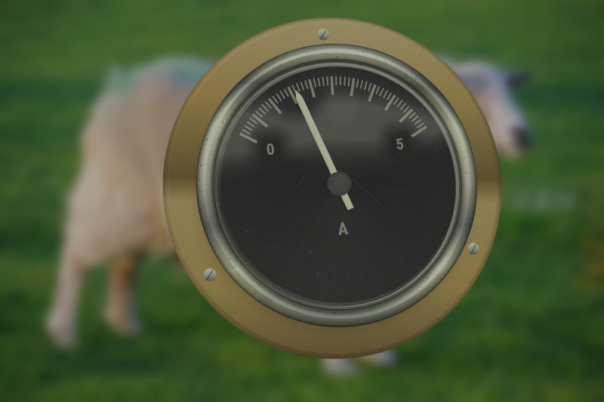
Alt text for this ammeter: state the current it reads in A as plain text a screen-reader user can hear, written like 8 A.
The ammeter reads 1.6 A
